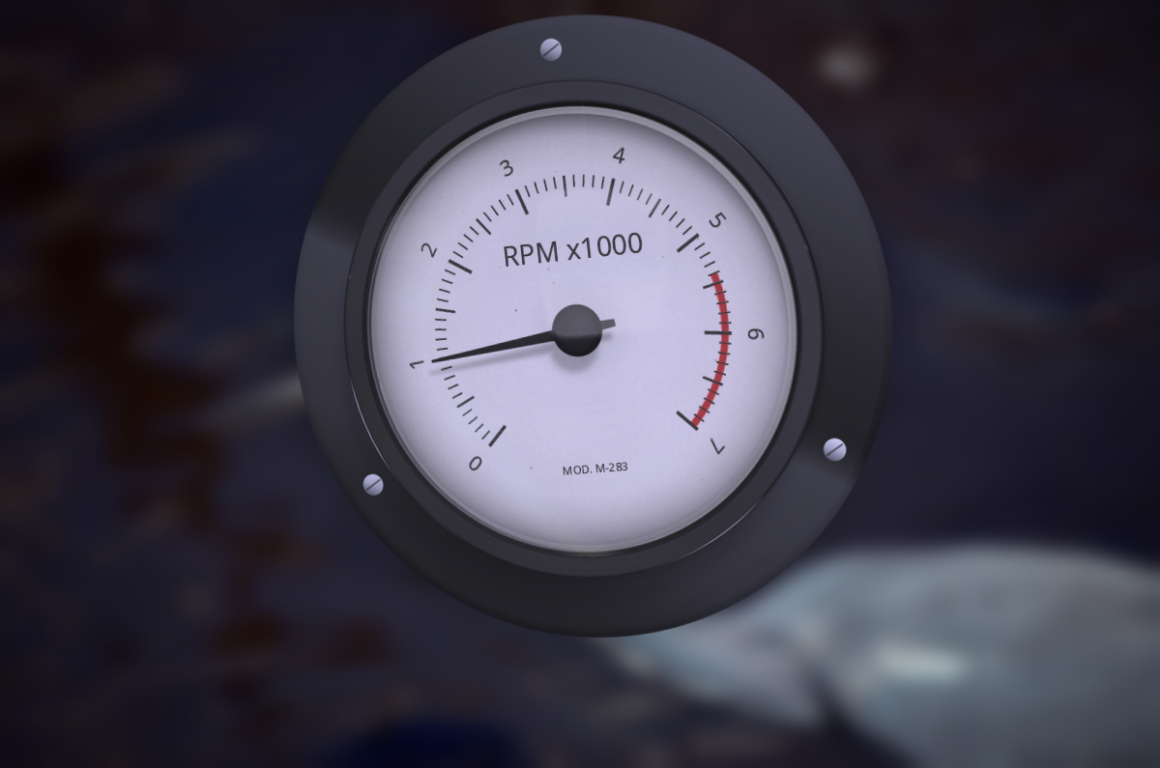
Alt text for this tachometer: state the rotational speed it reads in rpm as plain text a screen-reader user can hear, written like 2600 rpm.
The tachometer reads 1000 rpm
